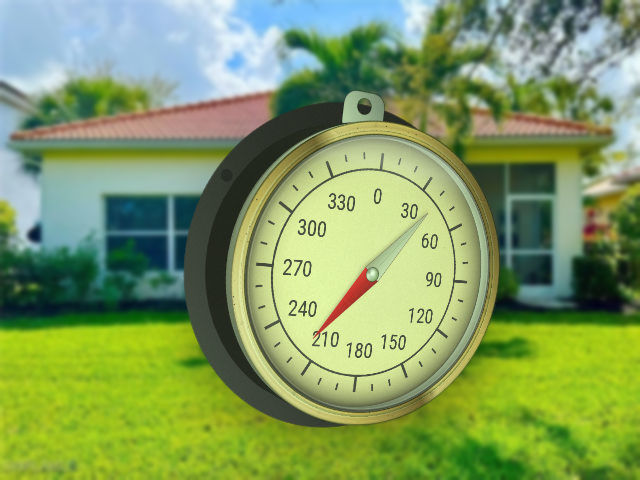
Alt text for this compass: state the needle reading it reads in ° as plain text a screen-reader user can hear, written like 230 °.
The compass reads 220 °
